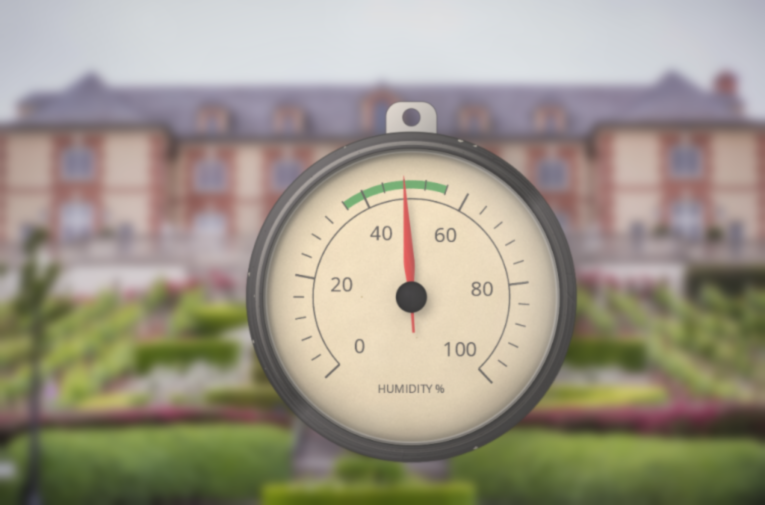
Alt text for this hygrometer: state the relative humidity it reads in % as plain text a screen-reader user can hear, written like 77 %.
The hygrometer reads 48 %
